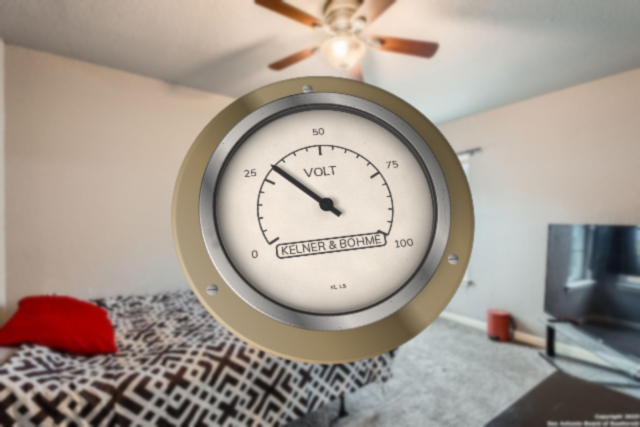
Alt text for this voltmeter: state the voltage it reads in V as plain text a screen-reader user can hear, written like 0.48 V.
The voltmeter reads 30 V
